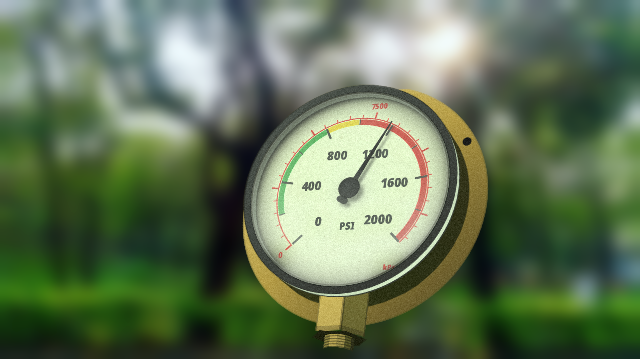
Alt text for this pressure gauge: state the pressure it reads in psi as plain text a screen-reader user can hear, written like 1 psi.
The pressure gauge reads 1200 psi
